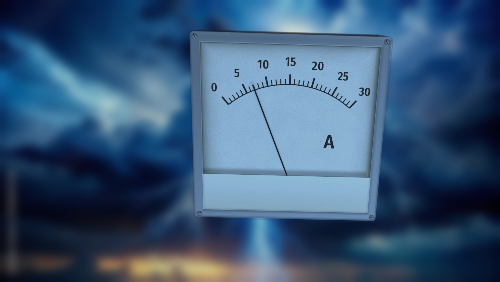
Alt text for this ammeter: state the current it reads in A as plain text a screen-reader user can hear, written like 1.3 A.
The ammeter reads 7 A
